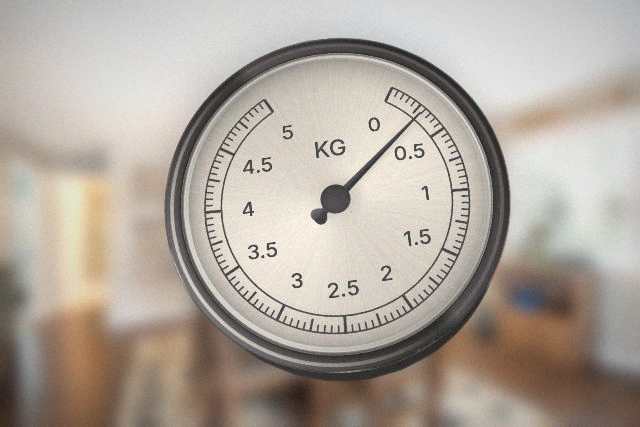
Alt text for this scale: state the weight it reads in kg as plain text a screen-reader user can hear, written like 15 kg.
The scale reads 0.3 kg
